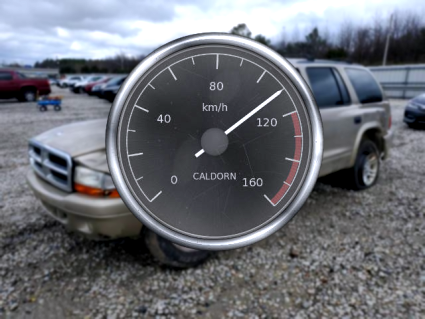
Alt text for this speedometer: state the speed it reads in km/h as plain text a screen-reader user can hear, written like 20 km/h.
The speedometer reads 110 km/h
